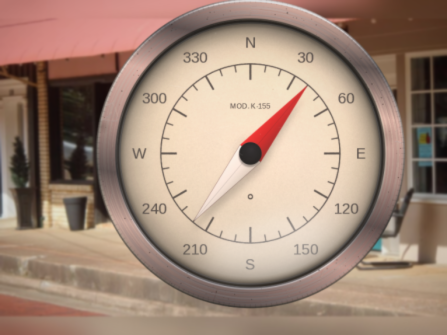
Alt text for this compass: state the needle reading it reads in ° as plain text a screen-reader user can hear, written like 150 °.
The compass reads 40 °
